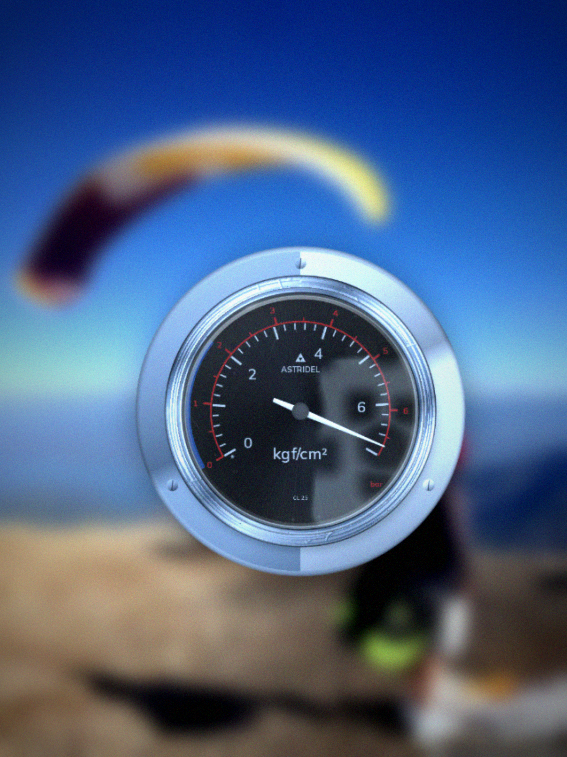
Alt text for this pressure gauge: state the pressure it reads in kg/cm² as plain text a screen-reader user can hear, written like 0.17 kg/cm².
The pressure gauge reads 6.8 kg/cm²
